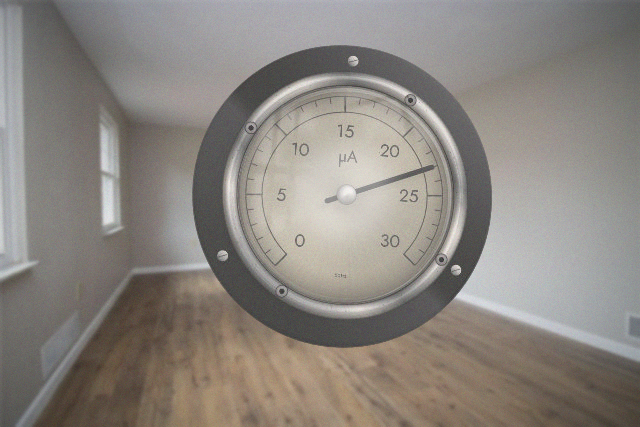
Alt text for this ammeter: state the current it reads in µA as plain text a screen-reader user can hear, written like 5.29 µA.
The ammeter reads 23 µA
